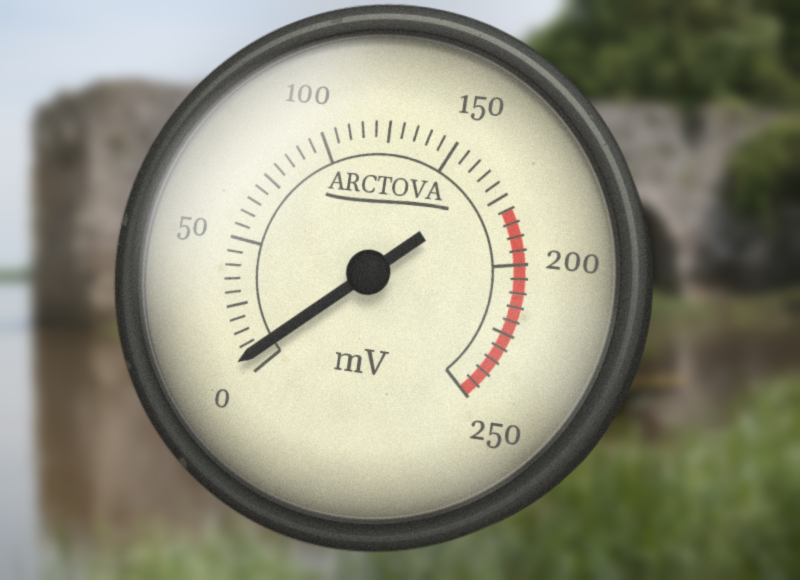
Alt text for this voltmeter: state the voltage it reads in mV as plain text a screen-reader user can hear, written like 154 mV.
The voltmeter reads 5 mV
